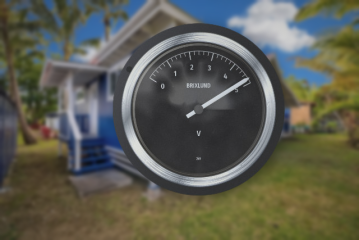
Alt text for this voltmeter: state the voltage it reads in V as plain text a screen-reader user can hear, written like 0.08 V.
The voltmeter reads 4.8 V
